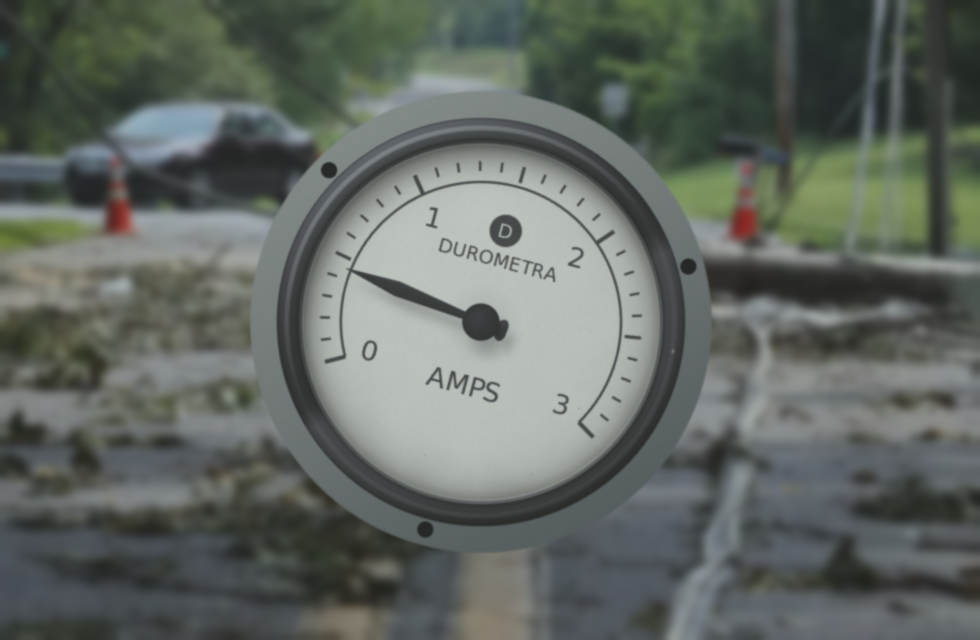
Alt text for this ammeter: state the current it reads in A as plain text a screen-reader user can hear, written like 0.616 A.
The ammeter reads 0.45 A
